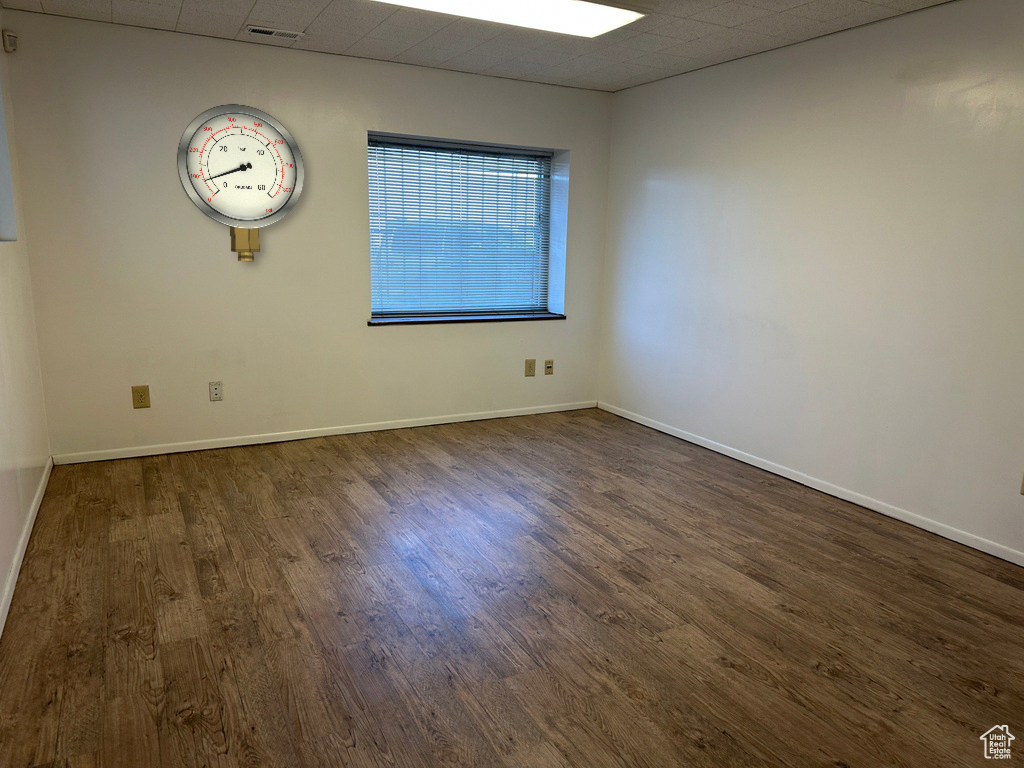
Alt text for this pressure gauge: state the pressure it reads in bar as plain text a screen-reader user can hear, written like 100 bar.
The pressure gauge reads 5 bar
